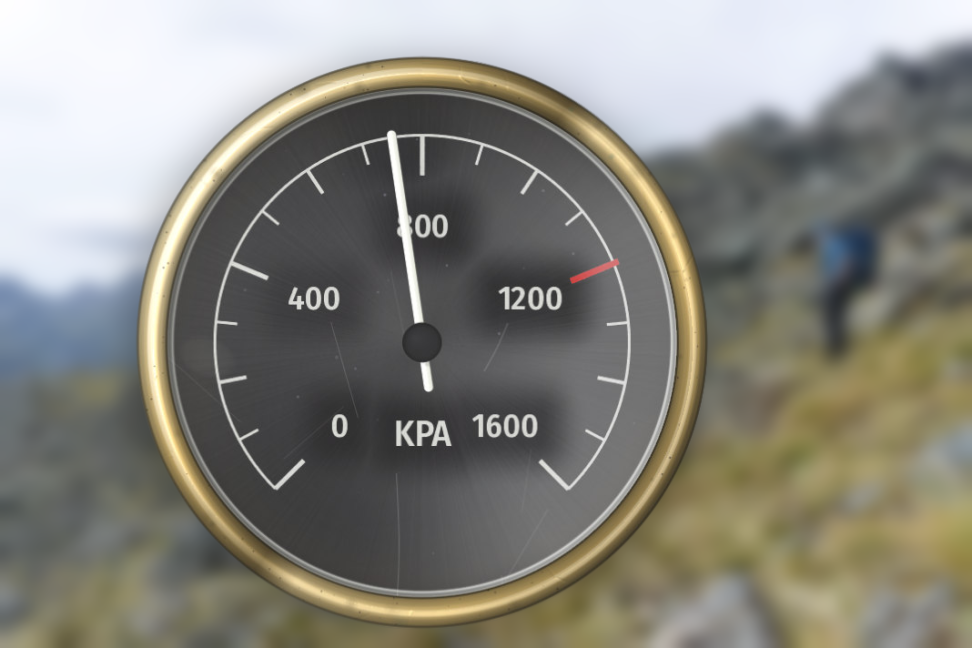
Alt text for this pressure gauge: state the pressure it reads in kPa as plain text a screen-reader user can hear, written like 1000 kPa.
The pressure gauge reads 750 kPa
